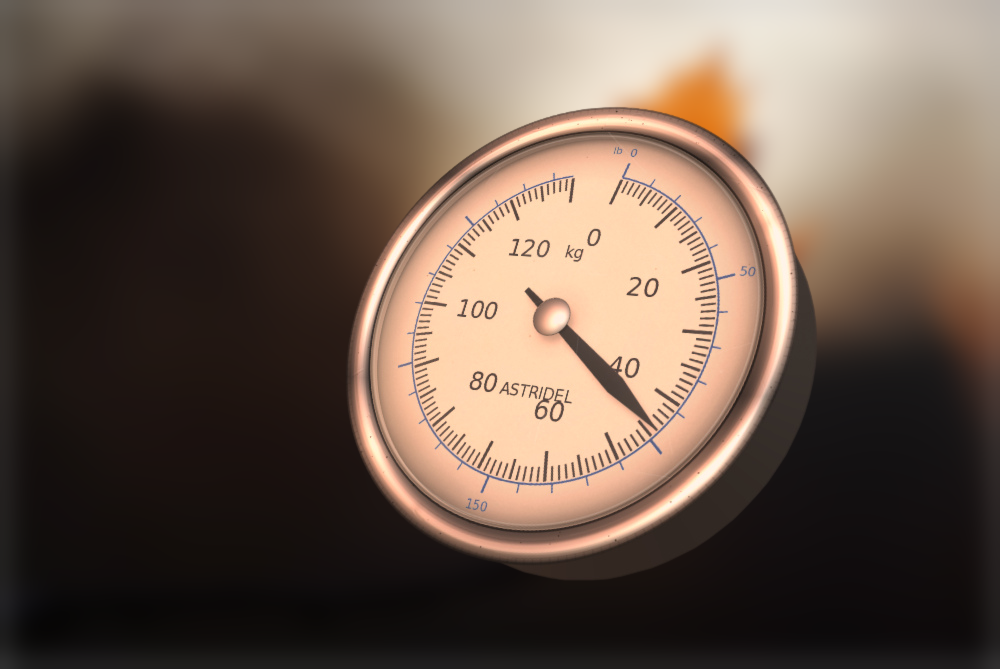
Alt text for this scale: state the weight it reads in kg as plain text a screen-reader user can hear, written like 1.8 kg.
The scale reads 44 kg
